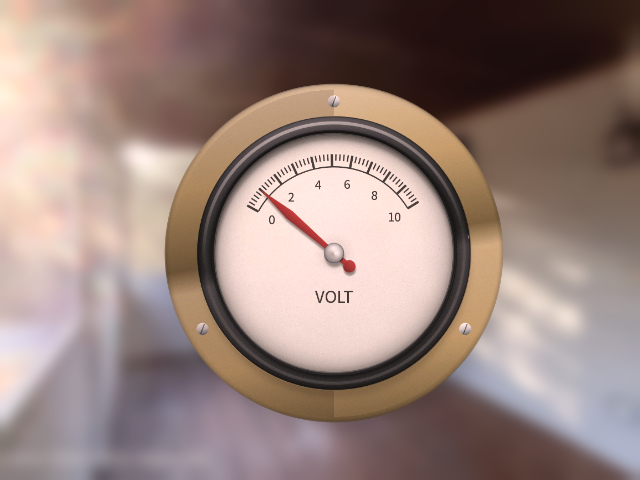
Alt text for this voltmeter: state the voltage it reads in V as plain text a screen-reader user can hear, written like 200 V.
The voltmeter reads 1 V
